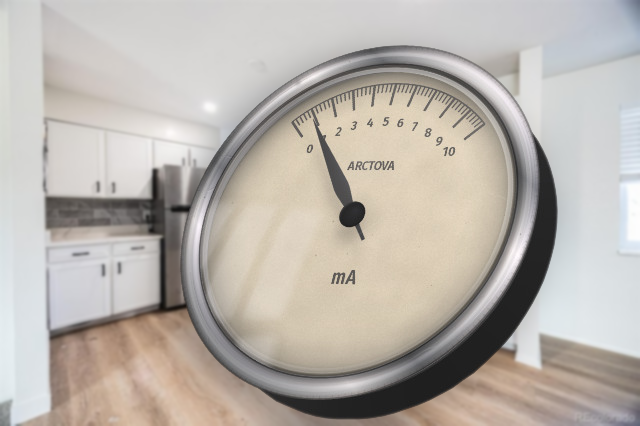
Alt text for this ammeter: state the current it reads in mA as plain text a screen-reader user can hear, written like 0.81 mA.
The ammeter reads 1 mA
